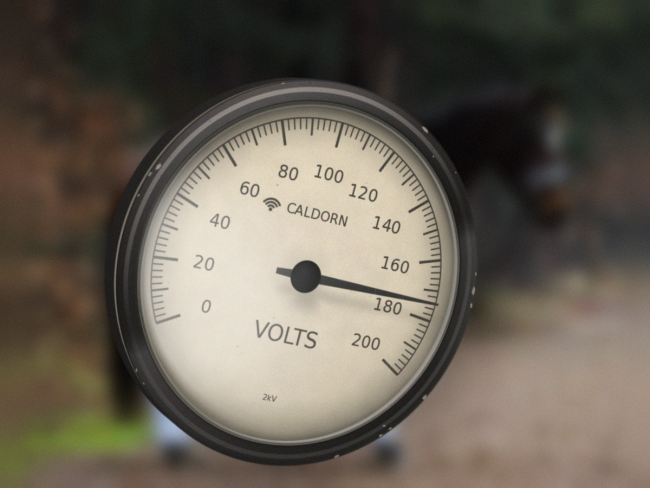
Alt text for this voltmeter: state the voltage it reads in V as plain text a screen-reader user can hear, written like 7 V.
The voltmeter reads 174 V
